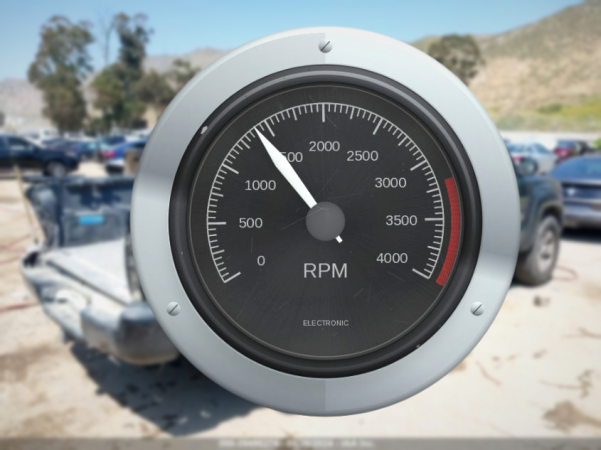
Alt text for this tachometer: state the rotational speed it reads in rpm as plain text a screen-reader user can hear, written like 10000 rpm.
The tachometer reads 1400 rpm
